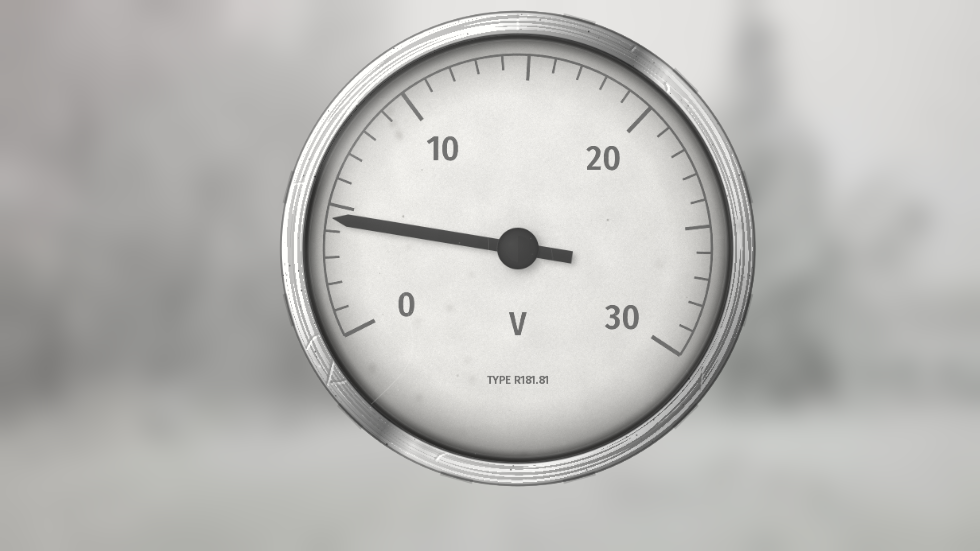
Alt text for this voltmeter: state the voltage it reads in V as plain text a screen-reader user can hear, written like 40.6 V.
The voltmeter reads 4.5 V
